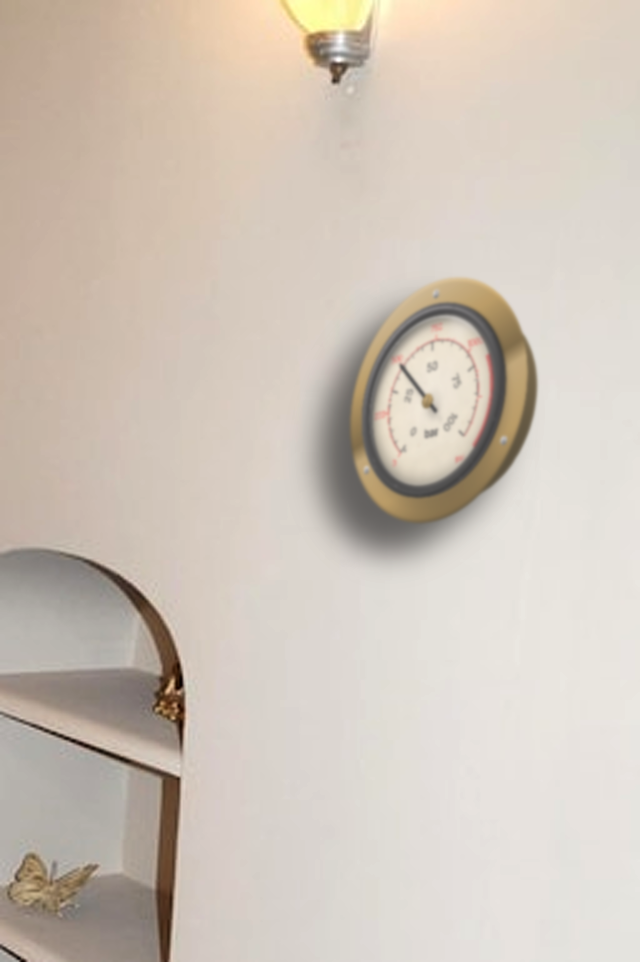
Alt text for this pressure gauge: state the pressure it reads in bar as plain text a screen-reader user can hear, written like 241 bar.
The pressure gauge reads 35 bar
